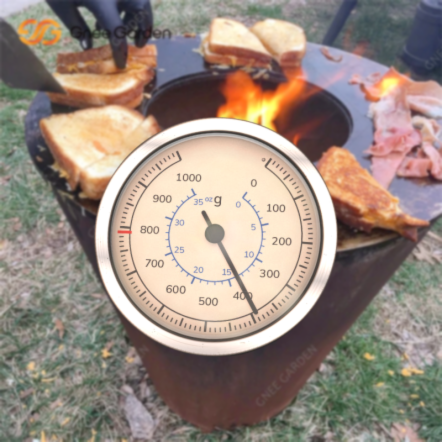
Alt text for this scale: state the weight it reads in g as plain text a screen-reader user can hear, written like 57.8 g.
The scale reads 390 g
